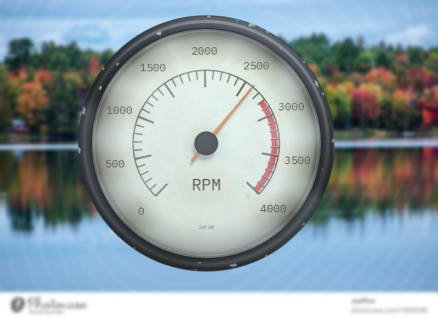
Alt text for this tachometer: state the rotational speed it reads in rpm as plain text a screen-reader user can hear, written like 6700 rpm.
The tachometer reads 2600 rpm
